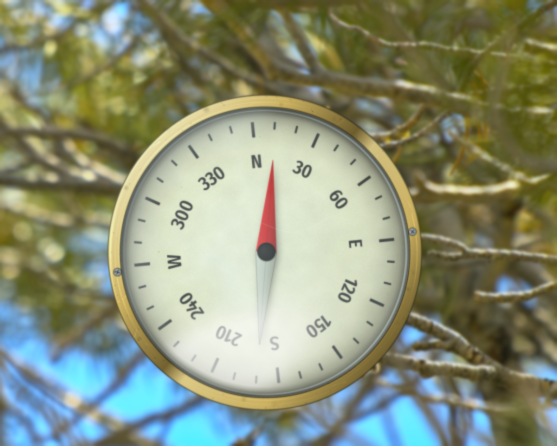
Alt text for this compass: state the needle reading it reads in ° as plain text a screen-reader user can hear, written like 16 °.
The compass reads 10 °
